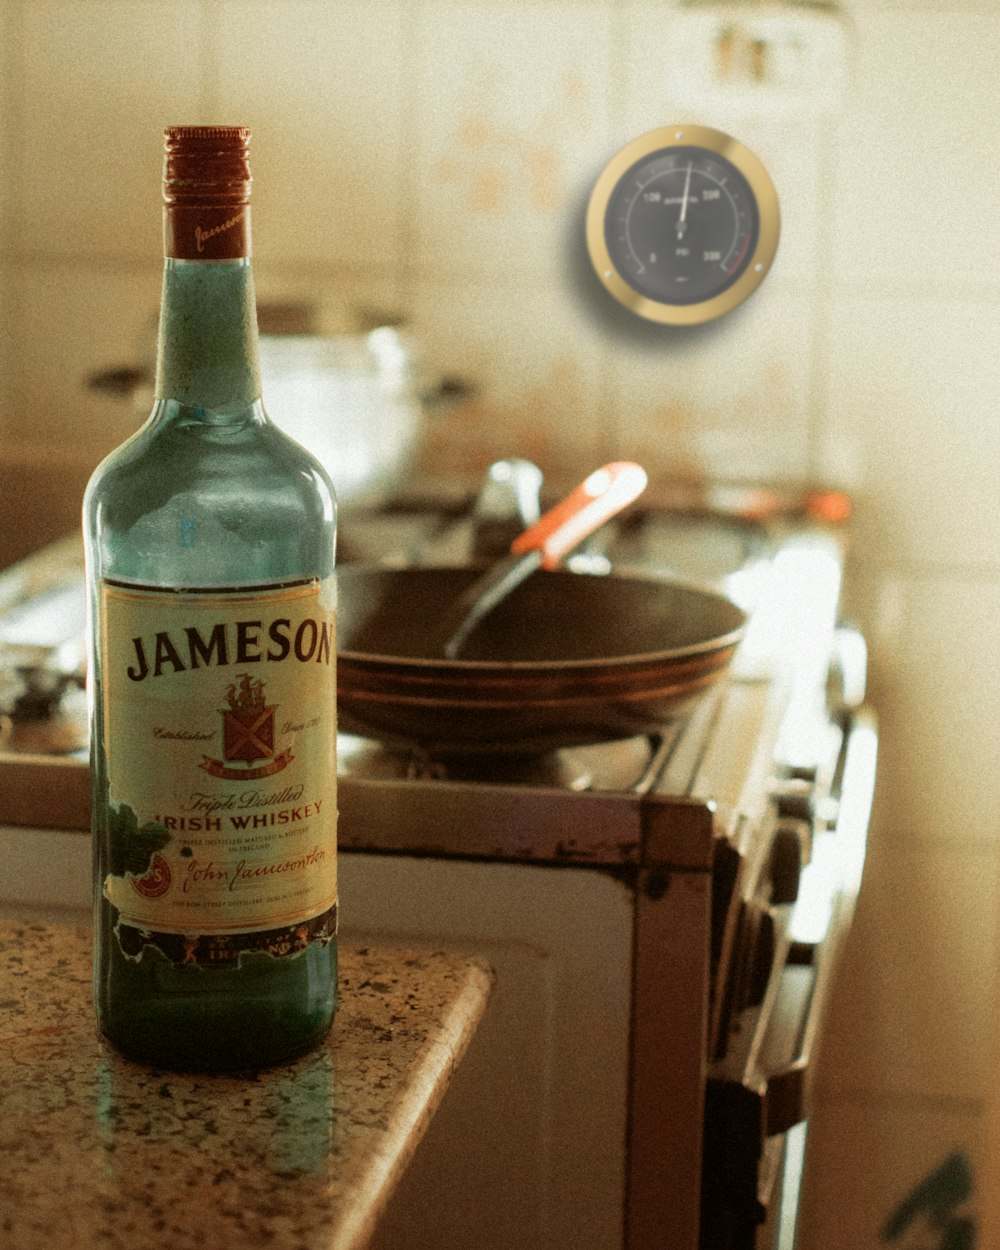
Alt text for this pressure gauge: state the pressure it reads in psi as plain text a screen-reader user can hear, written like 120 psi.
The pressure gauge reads 160 psi
